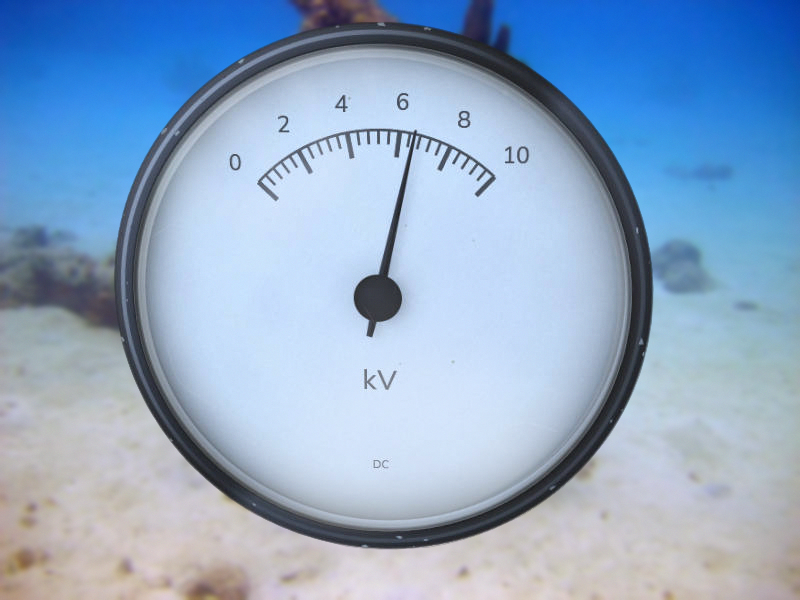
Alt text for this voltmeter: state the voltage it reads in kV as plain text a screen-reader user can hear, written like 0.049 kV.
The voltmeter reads 6.6 kV
